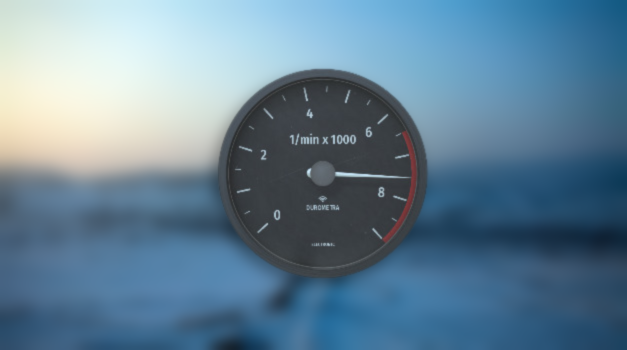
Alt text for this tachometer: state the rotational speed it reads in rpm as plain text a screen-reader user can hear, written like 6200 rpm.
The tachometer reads 7500 rpm
